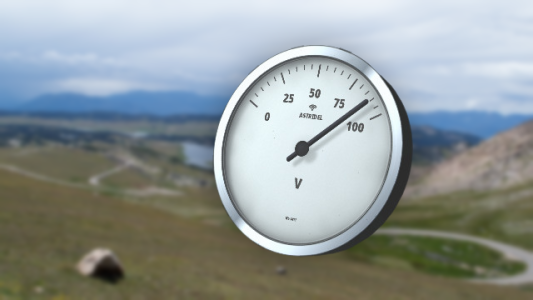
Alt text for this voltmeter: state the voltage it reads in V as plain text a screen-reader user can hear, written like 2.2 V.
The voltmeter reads 90 V
